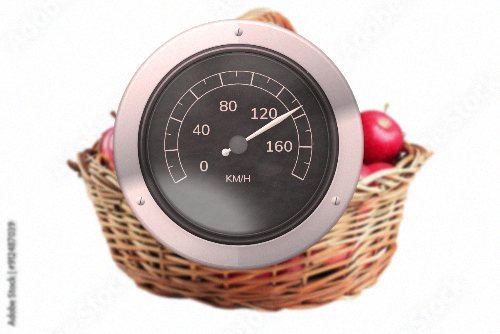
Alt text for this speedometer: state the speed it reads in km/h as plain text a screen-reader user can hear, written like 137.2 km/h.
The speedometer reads 135 km/h
